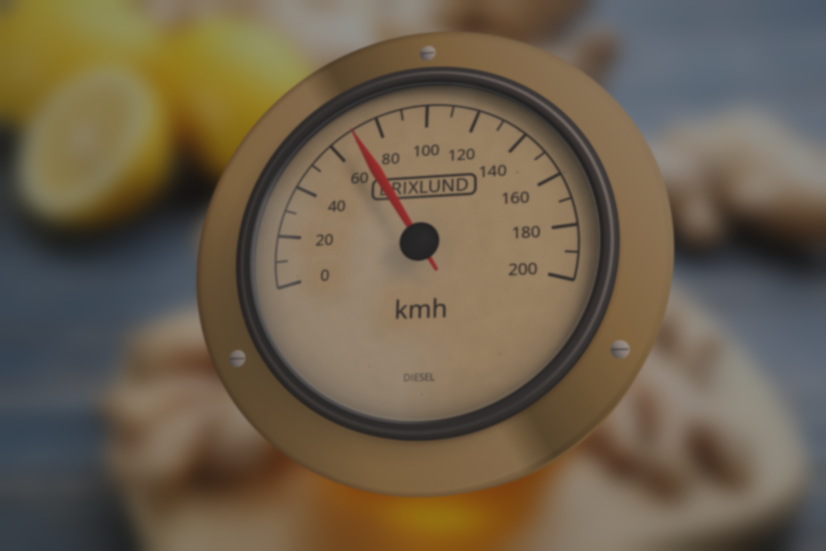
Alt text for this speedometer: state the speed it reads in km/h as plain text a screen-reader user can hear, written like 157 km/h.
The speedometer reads 70 km/h
